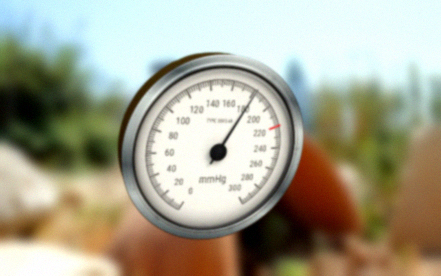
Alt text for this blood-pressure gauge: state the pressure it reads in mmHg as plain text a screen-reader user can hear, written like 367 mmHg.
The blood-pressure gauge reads 180 mmHg
